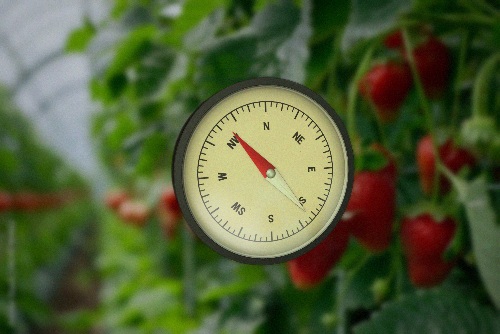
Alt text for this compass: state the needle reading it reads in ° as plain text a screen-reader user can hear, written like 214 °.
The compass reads 320 °
